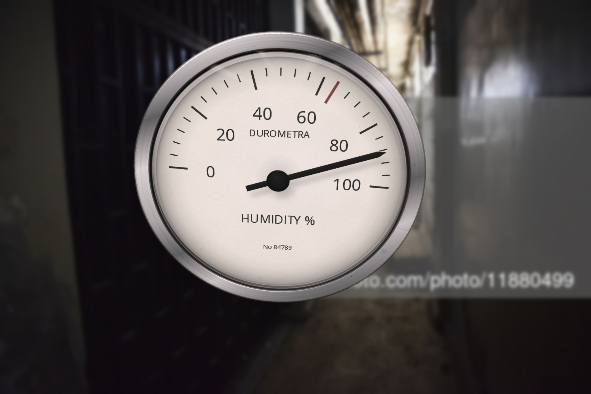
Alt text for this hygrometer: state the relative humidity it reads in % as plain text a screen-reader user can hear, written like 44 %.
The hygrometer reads 88 %
